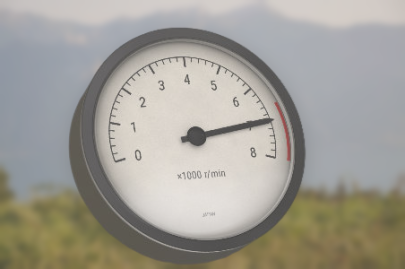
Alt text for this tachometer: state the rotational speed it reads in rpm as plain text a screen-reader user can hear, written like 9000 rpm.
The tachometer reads 7000 rpm
